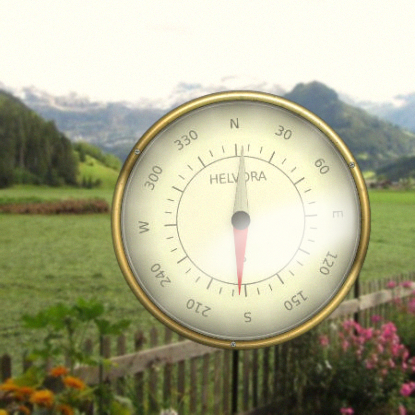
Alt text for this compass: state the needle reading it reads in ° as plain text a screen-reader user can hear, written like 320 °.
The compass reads 185 °
